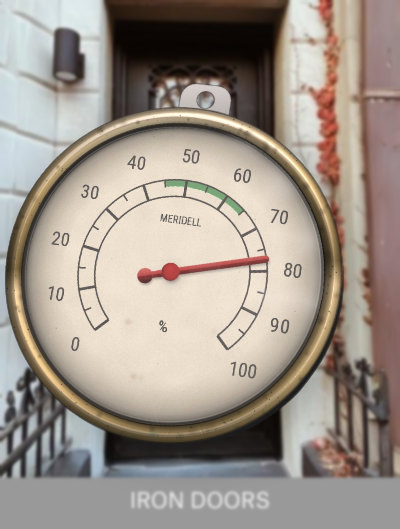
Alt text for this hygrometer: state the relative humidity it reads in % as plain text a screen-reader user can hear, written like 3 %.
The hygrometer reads 77.5 %
